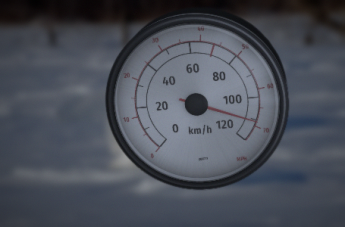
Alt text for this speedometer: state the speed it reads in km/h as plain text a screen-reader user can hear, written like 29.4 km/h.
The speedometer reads 110 km/h
